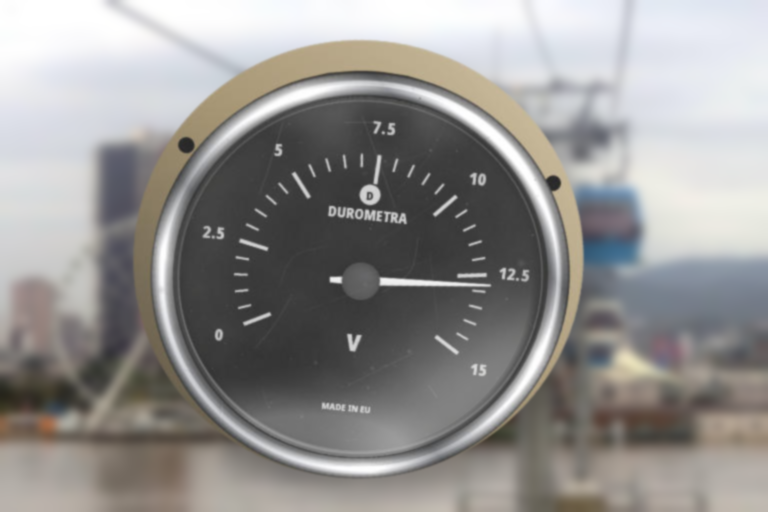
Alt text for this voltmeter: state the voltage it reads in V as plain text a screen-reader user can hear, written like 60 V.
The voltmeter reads 12.75 V
